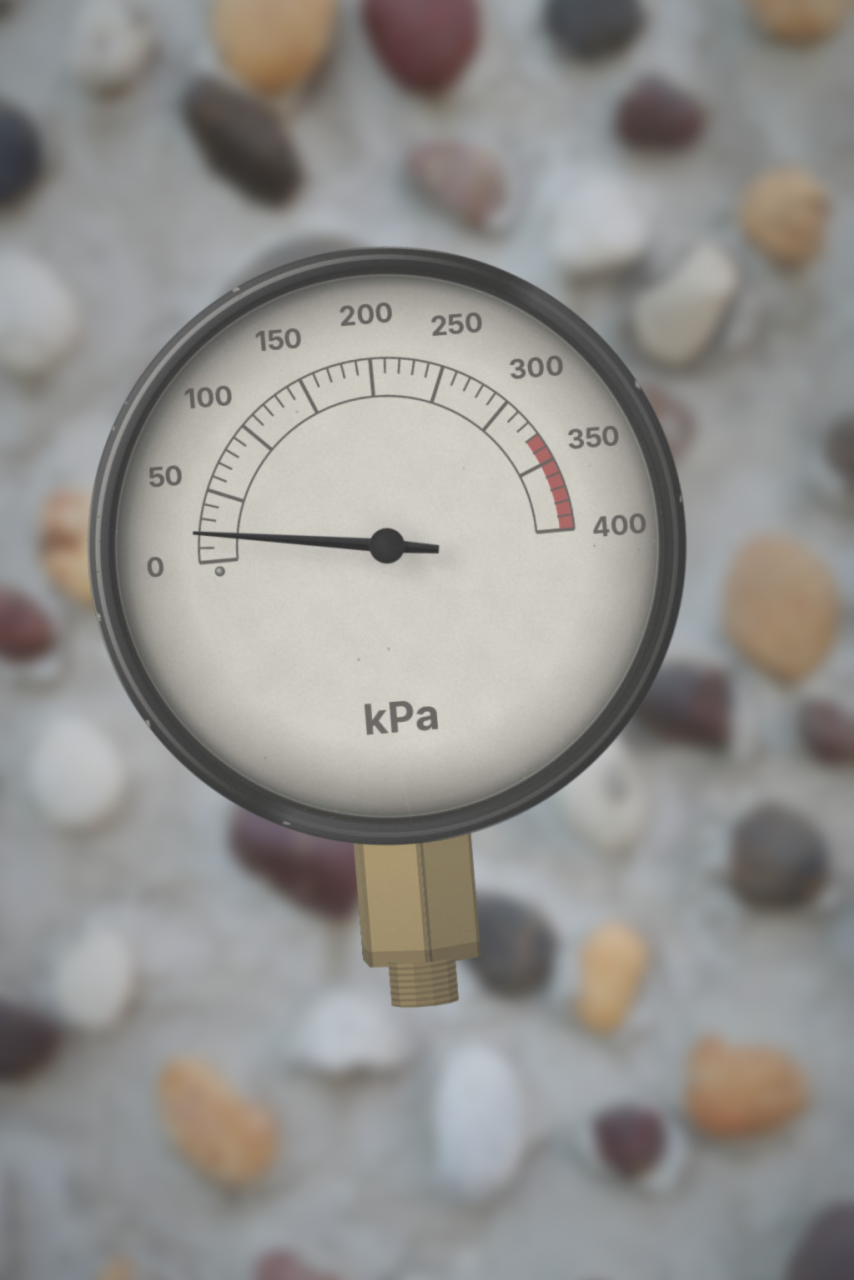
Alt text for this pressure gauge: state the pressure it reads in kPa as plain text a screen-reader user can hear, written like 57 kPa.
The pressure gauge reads 20 kPa
